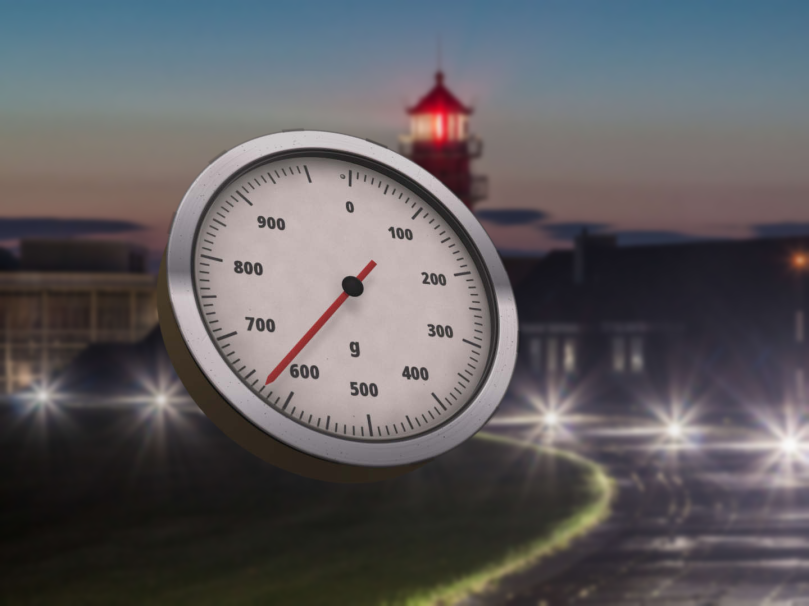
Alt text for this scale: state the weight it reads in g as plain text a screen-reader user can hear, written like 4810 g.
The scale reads 630 g
